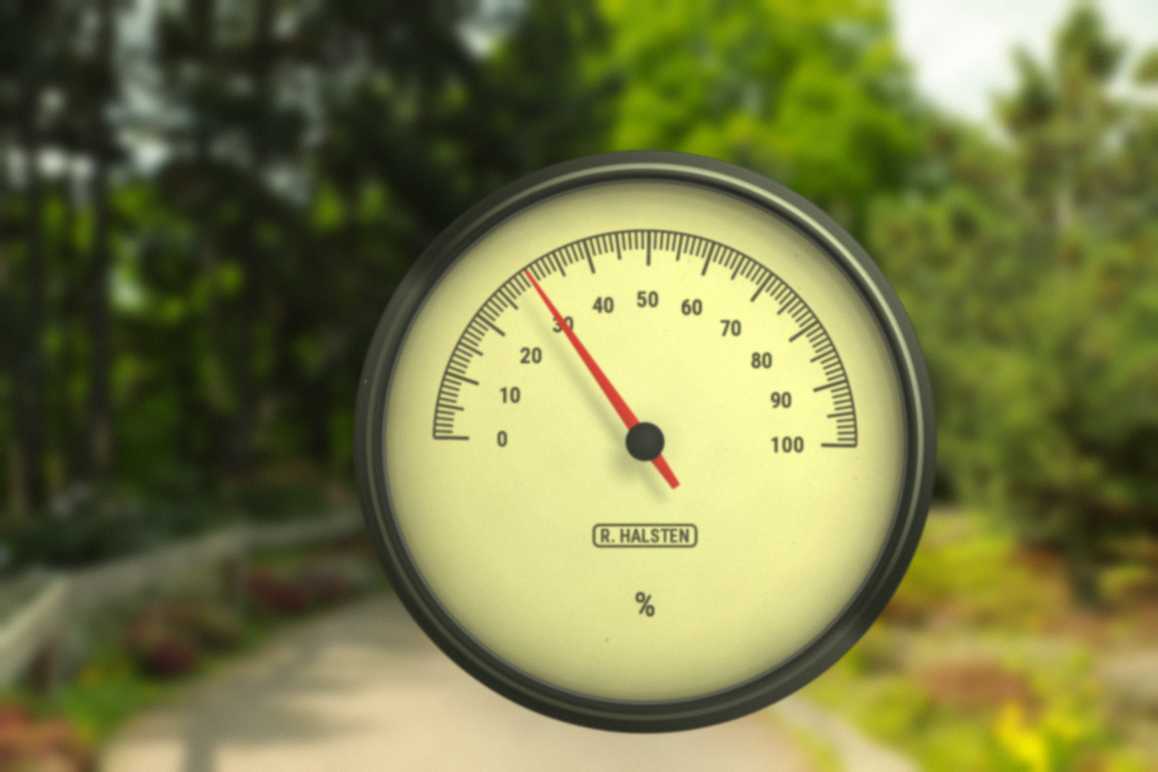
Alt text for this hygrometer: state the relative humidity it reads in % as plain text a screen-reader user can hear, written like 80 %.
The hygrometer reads 30 %
